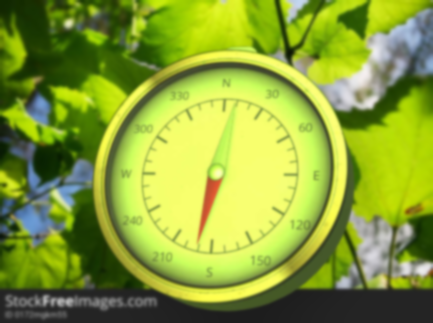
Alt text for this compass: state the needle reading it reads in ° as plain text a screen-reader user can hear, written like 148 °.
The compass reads 190 °
